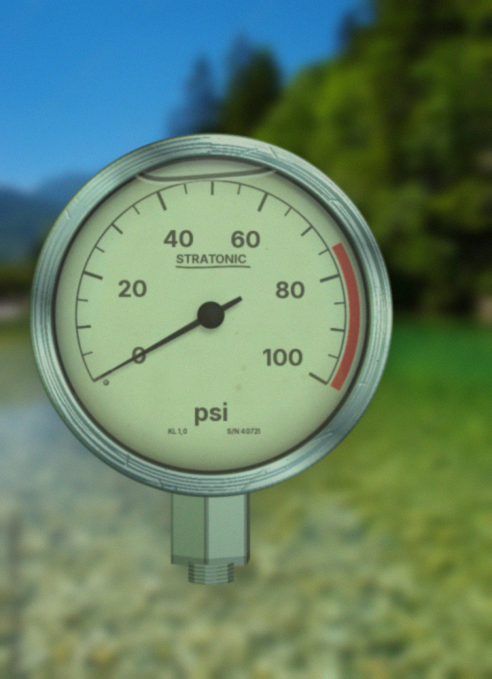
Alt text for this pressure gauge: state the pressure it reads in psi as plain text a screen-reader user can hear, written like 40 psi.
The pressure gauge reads 0 psi
